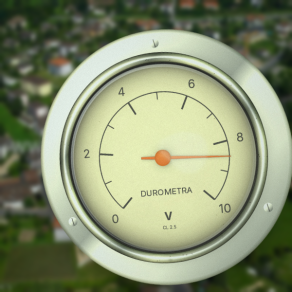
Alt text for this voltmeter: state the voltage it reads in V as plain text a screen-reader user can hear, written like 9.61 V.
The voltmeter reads 8.5 V
